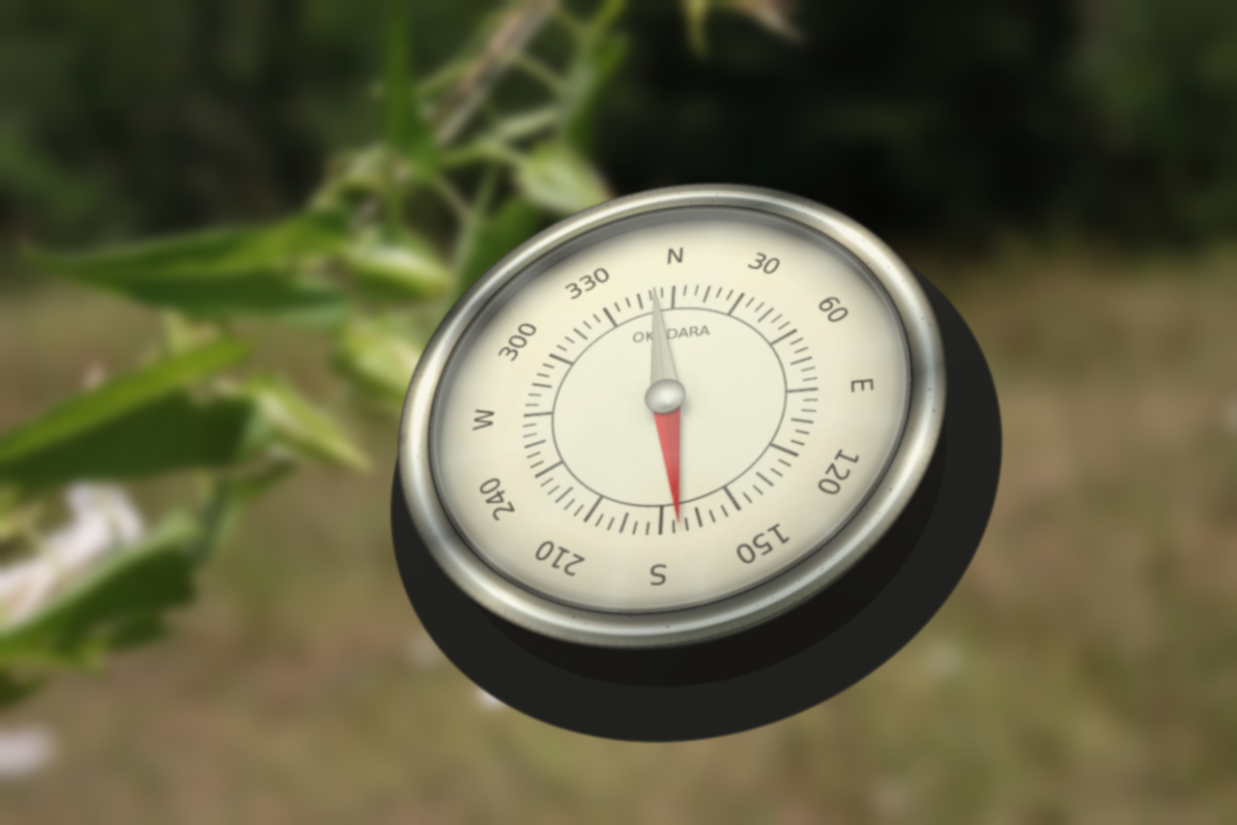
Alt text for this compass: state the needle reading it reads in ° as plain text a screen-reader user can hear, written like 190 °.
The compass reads 172.5 °
